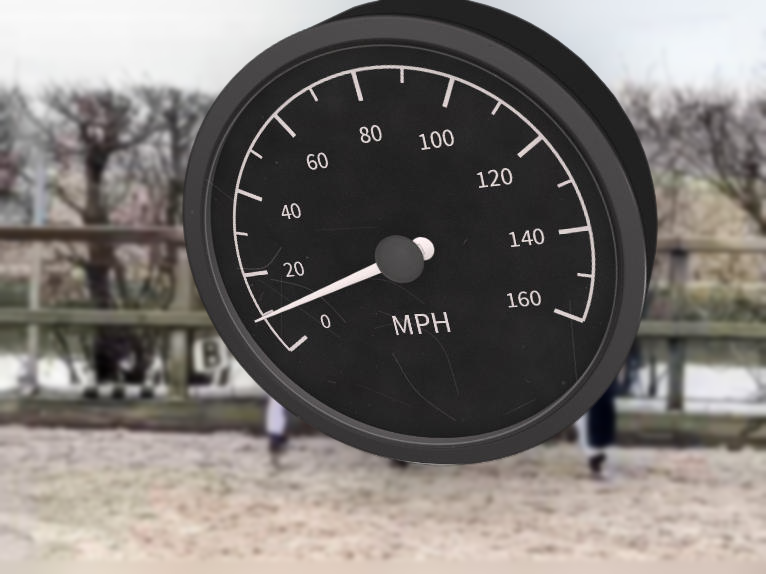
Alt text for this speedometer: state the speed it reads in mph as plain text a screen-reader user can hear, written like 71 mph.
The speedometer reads 10 mph
